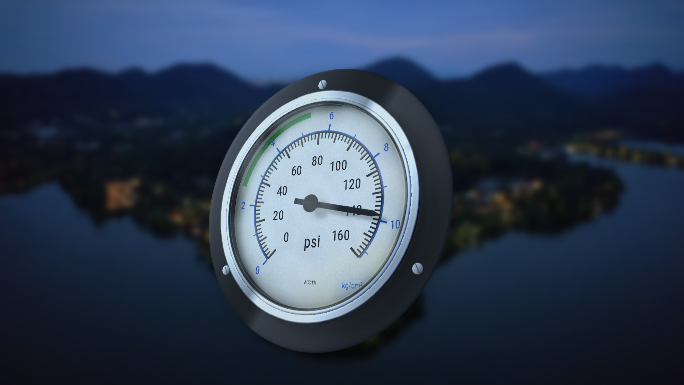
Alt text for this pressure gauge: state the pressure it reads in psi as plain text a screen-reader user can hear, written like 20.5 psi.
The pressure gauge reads 140 psi
